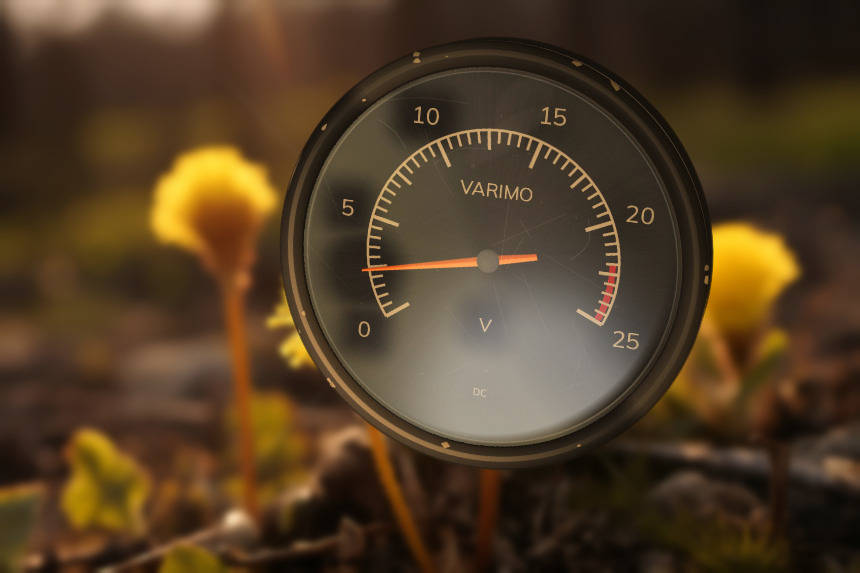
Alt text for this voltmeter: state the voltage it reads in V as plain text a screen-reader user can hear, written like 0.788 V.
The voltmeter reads 2.5 V
